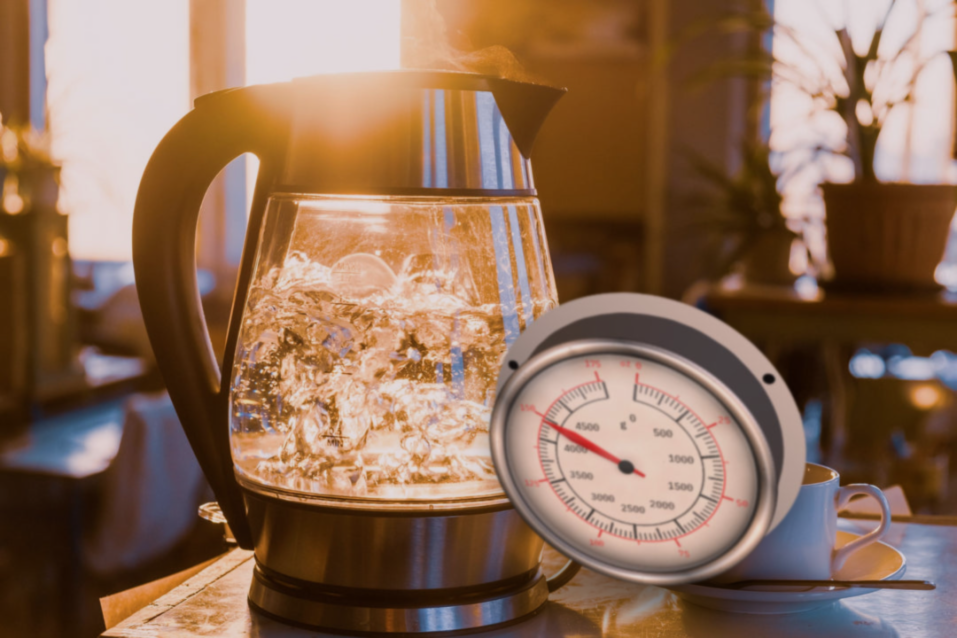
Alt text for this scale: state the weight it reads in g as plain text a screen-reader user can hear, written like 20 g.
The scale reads 4250 g
